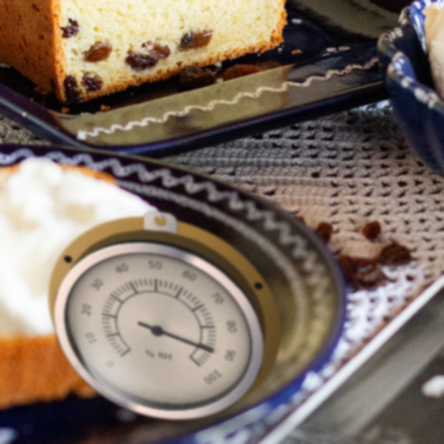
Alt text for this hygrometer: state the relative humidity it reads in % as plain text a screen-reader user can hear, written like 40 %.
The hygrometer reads 90 %
